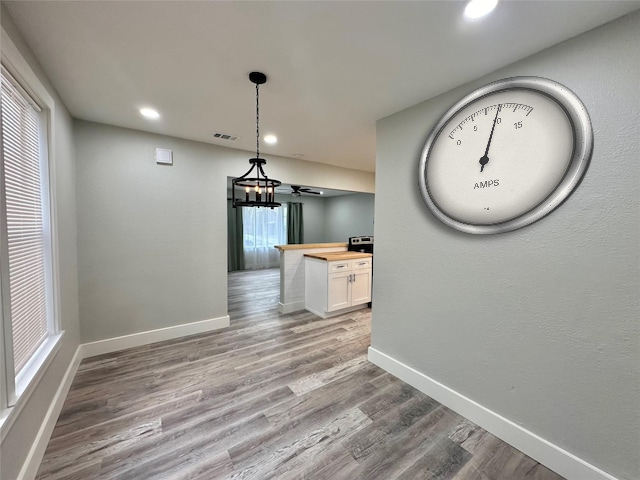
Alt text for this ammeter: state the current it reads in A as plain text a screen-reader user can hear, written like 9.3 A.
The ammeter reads 10 A
